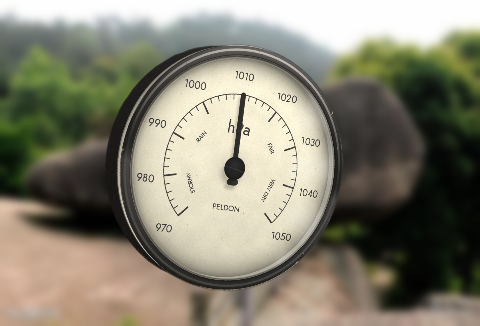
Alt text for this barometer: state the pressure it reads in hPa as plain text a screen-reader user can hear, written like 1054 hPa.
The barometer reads 1010 hPa
